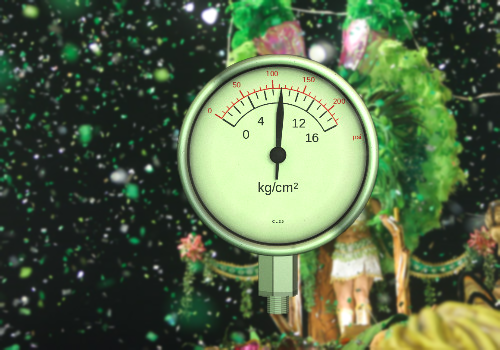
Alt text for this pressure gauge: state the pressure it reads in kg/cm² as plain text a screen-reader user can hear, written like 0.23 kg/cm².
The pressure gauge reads 8 kg/cm²
